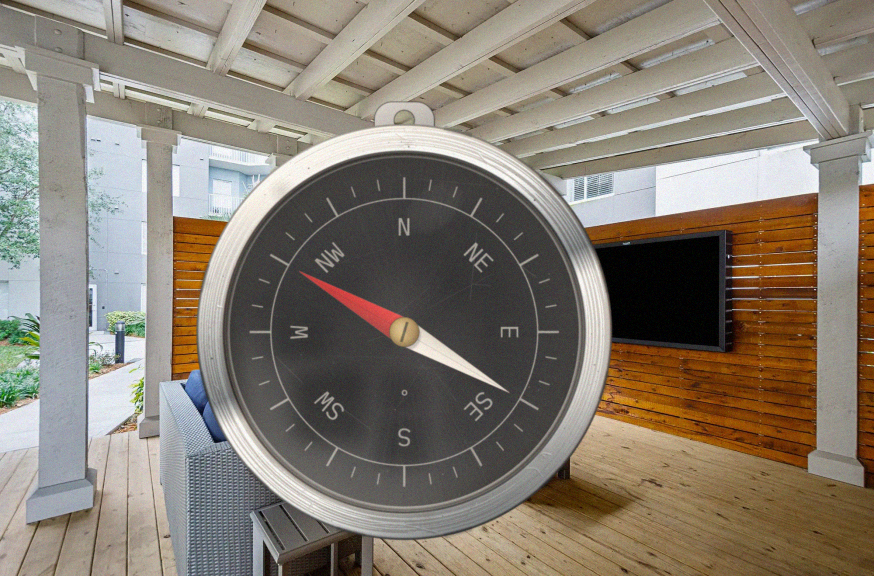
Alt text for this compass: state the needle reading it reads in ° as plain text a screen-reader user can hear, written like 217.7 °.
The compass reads 300 °
